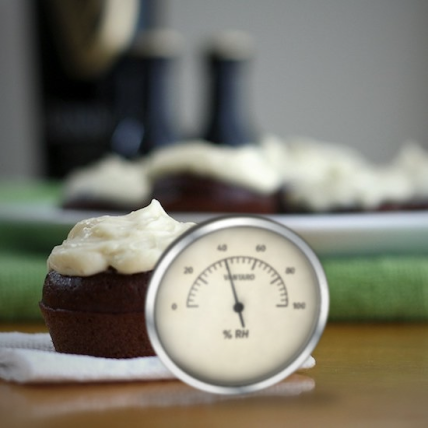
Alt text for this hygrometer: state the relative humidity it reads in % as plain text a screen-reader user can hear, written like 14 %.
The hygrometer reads 40 %
